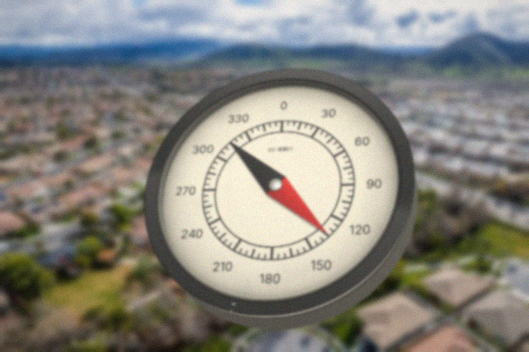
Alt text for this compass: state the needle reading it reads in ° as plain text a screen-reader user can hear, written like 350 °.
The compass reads 135 °
